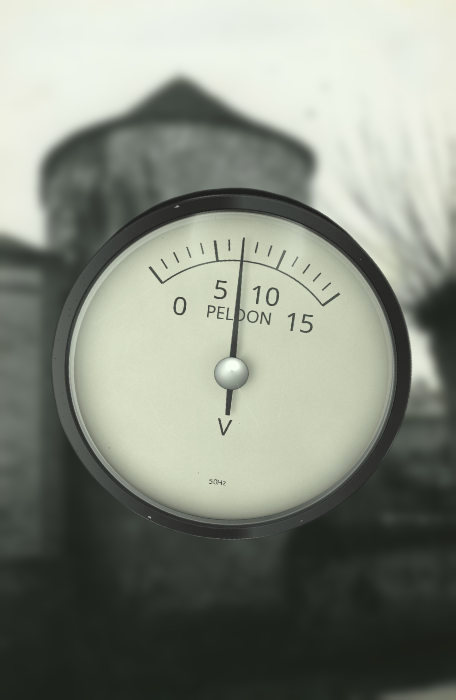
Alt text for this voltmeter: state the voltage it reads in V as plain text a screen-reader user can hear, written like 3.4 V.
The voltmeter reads 7 V
